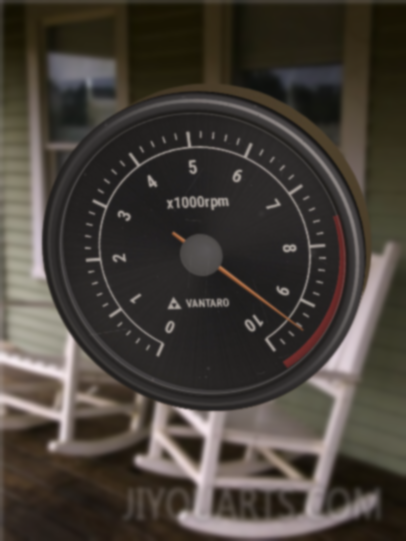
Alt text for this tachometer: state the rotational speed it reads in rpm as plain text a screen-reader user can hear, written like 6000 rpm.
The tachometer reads 9400 rpm
